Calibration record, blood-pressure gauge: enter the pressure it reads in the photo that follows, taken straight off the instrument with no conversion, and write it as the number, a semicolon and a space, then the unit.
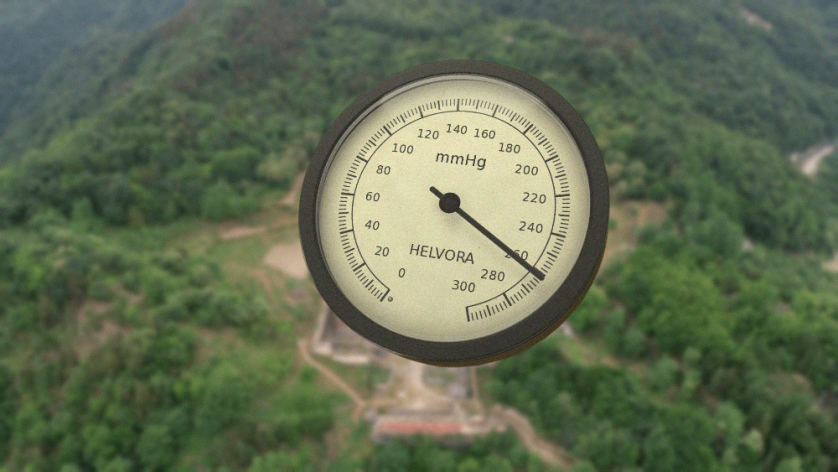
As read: 262; mmHg
